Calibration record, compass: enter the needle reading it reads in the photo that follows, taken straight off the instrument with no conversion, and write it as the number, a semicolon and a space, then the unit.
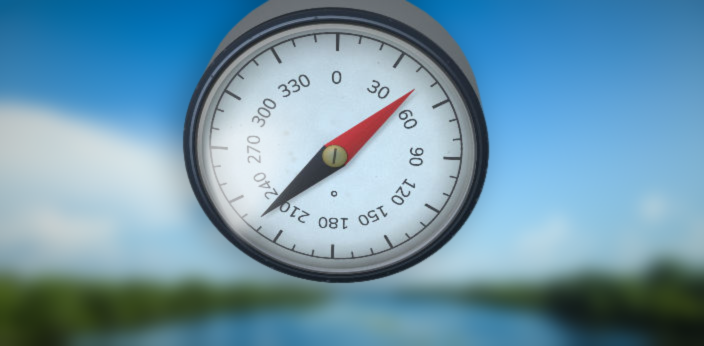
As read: 45; °
